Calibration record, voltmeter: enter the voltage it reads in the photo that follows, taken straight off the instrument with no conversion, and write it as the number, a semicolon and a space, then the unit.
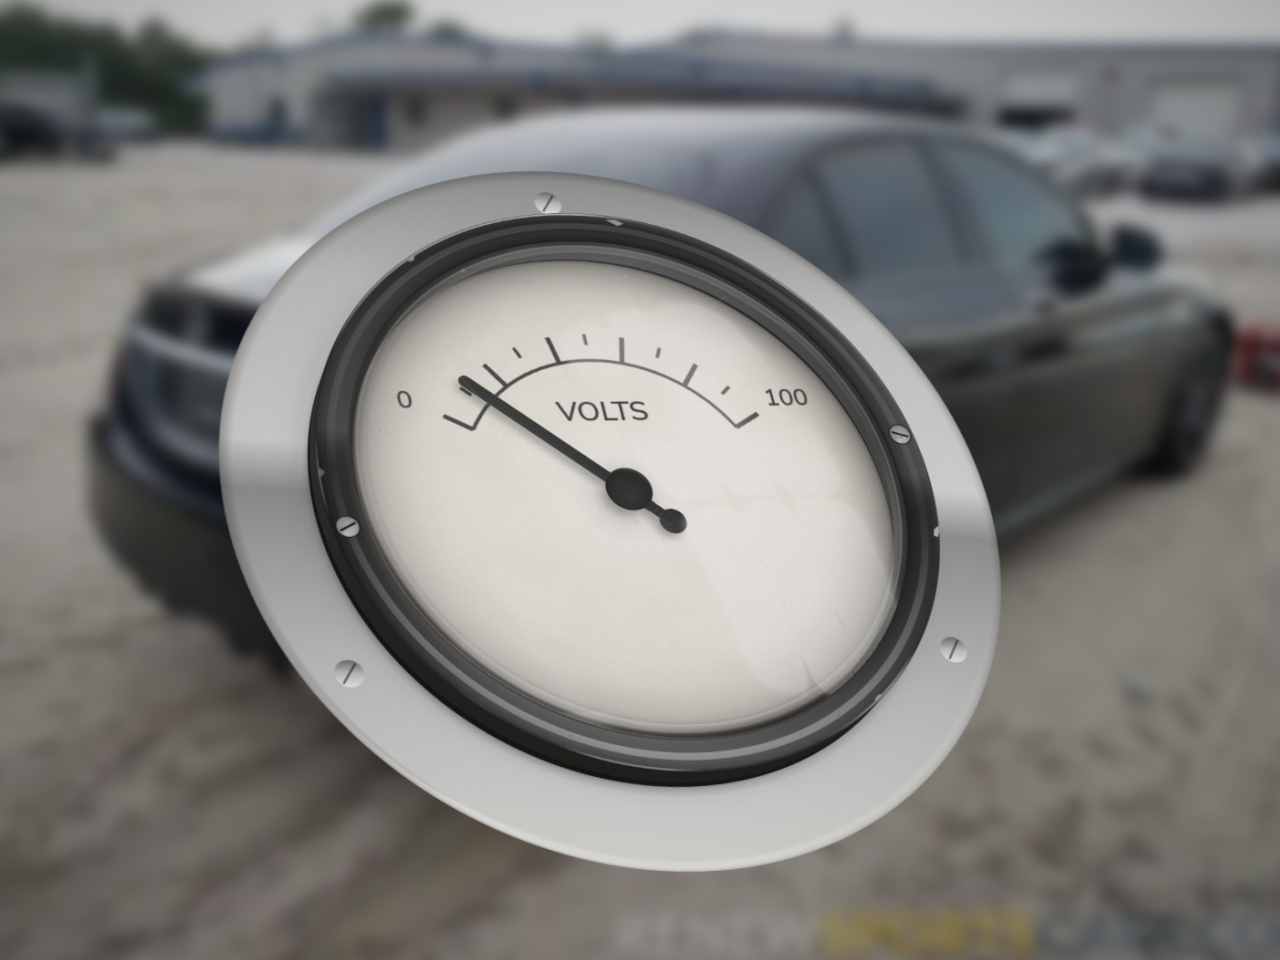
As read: 10; V
